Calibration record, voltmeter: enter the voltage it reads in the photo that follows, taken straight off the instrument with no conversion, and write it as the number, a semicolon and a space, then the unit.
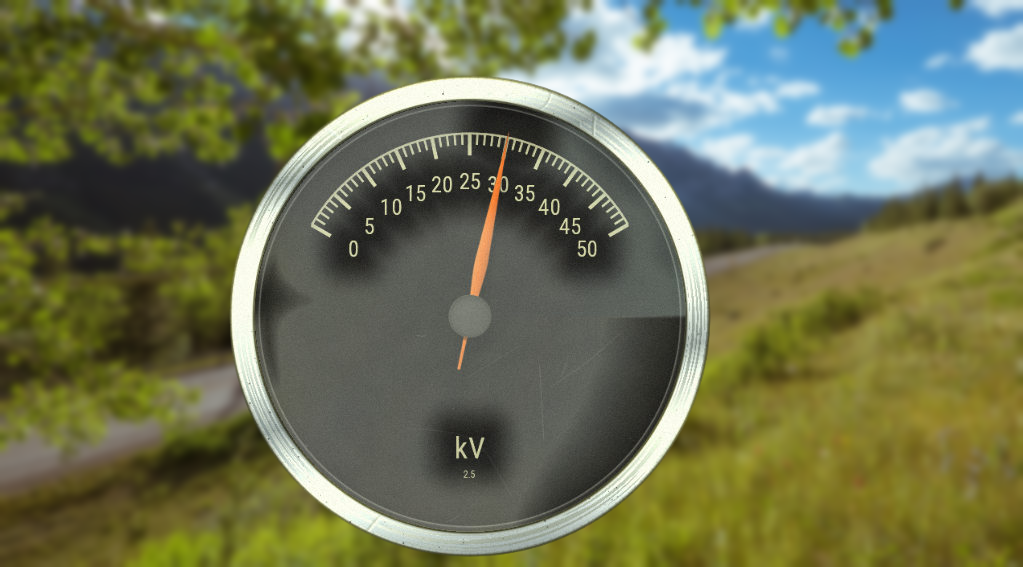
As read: 30; kV
